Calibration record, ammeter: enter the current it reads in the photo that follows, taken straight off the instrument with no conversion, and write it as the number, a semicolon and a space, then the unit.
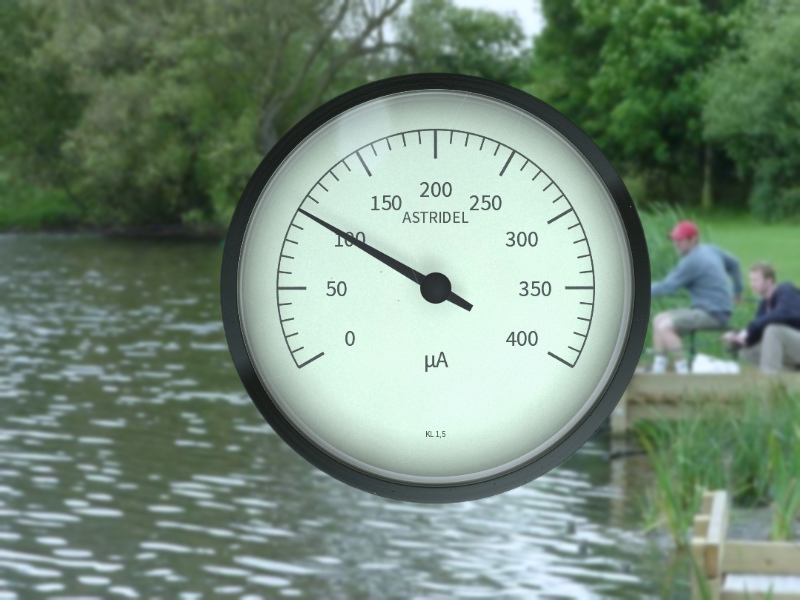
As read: 100; µA
